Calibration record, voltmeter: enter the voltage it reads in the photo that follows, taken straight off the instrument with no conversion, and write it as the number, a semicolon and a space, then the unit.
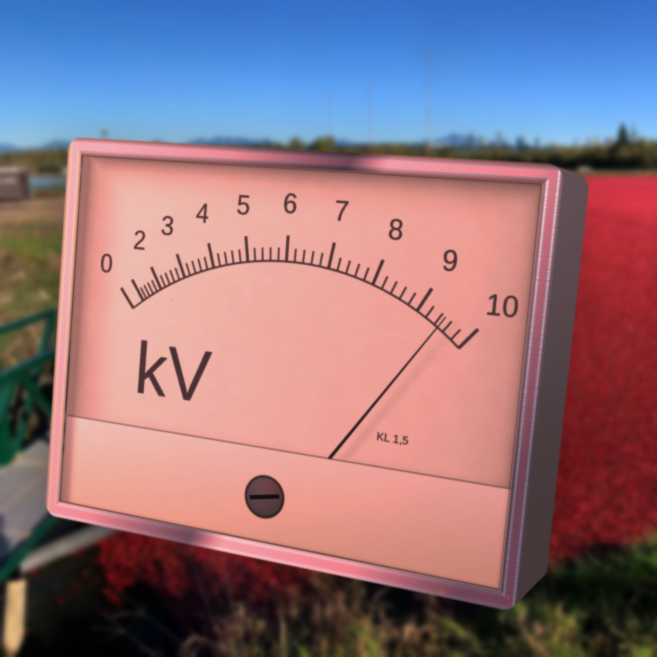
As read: 9.5; kV
